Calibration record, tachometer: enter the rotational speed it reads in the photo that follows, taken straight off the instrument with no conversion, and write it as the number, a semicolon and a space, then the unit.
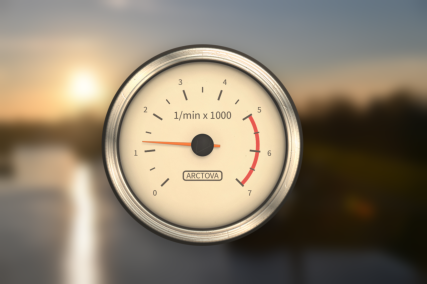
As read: 1250; rpm
